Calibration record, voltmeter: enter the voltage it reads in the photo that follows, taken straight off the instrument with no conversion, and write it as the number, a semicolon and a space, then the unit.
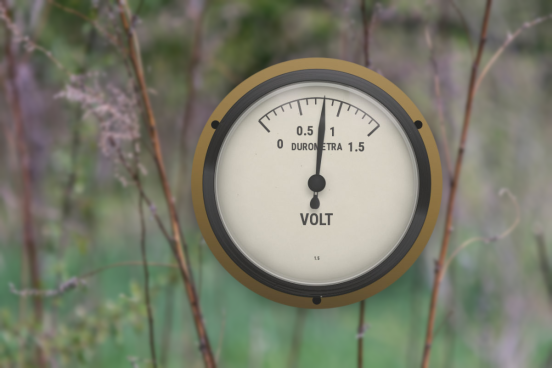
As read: 0.8; V
